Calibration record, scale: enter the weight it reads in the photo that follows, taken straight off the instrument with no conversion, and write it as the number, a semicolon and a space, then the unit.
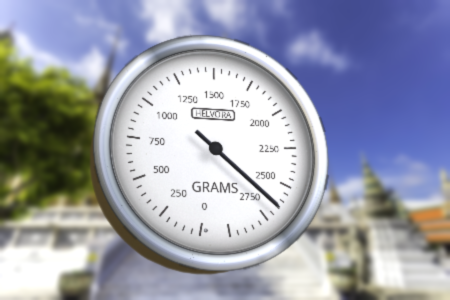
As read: 2650; g
